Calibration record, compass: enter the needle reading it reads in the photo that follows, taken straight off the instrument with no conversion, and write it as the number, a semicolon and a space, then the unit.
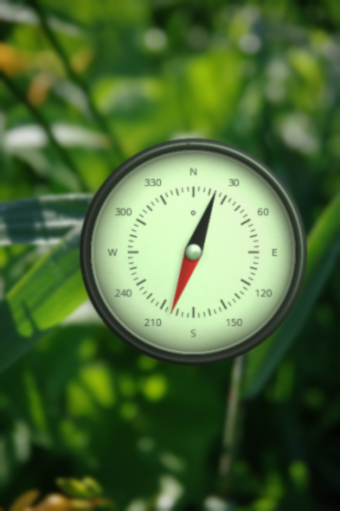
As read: 200; °
